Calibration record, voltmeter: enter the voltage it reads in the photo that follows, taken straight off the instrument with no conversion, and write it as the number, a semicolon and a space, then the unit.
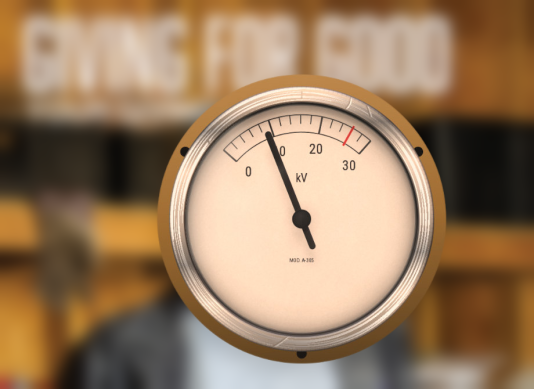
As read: 9; kV
